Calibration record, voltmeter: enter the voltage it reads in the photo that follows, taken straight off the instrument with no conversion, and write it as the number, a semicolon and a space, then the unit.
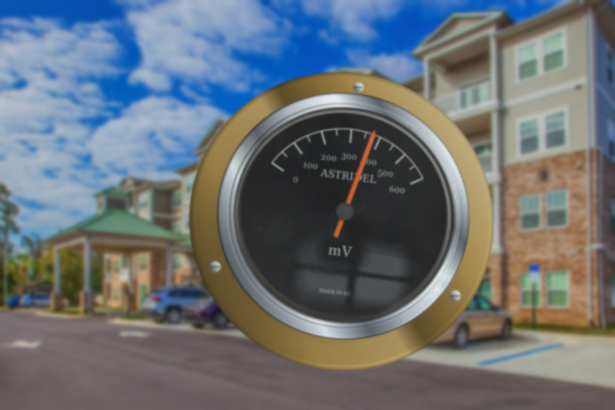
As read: 375; mV
